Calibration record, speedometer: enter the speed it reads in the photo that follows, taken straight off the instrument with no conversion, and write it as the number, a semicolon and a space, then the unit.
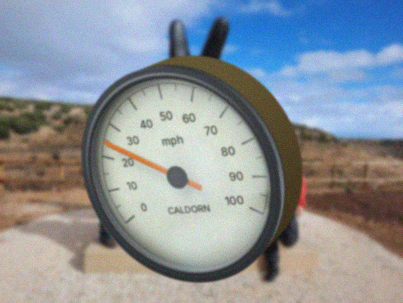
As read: 25; mph
